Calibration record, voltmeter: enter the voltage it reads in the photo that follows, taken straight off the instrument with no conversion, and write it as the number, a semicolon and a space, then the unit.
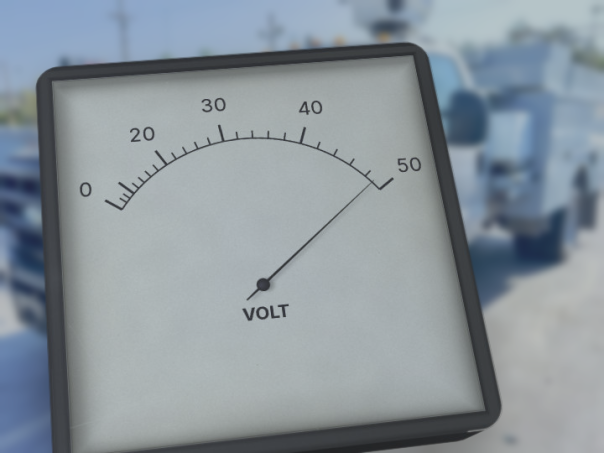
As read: 49; V
